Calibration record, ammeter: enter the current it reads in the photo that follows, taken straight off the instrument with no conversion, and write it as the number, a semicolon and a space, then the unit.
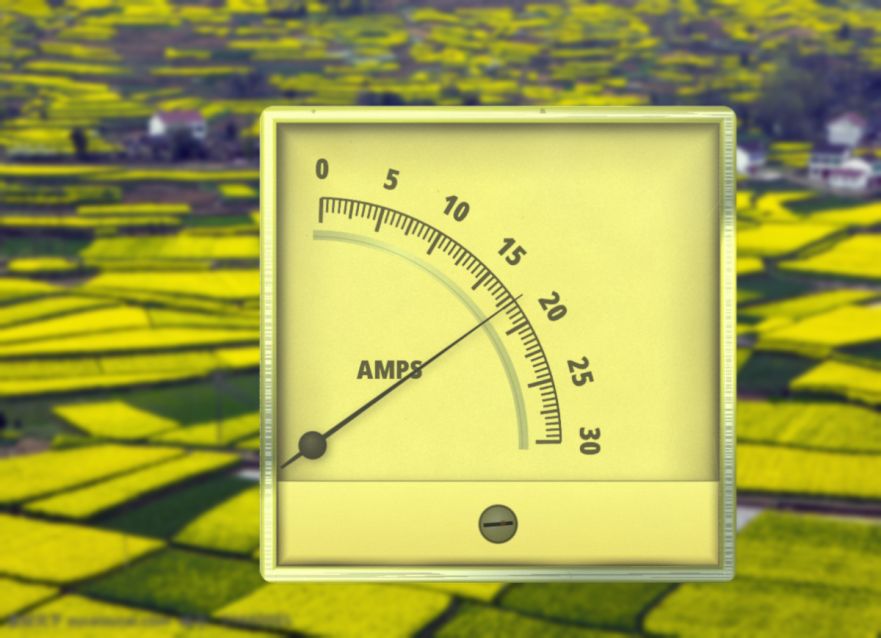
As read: 18; A
